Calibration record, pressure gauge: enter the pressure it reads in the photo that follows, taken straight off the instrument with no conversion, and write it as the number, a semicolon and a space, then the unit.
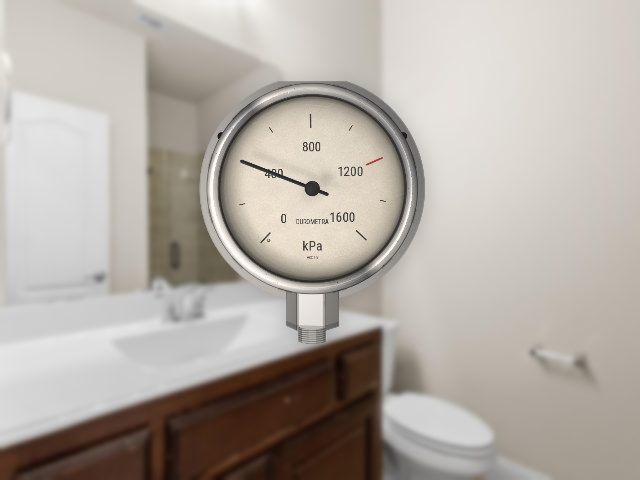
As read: 400; kPa
